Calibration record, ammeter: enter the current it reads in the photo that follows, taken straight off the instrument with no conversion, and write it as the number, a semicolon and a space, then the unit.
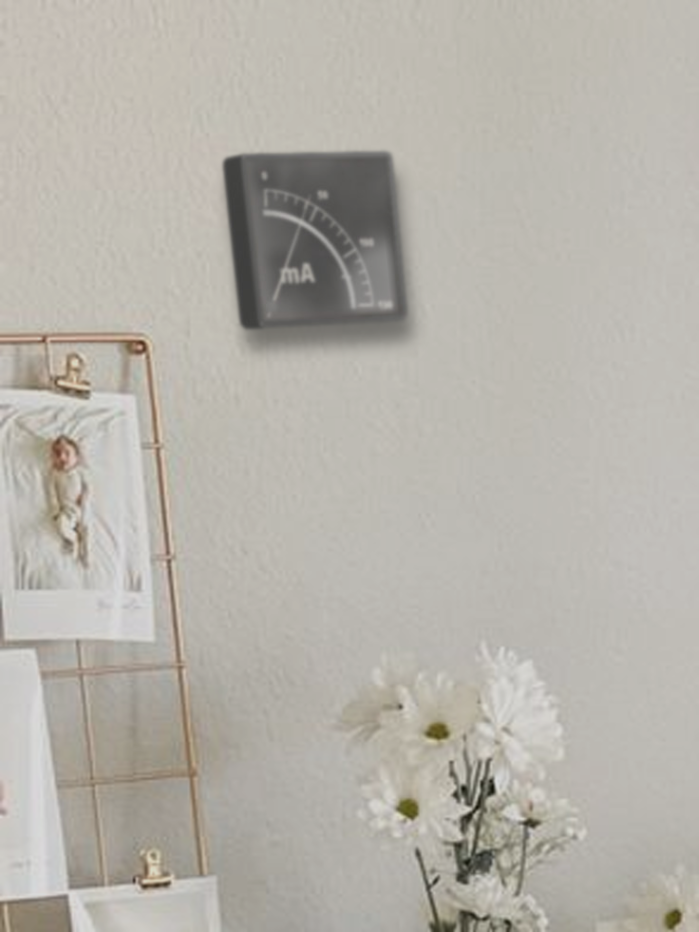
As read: 40; mA
